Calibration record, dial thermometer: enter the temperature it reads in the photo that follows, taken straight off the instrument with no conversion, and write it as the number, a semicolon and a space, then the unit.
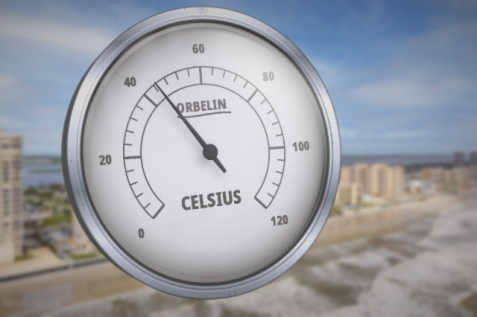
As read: 44; °C
